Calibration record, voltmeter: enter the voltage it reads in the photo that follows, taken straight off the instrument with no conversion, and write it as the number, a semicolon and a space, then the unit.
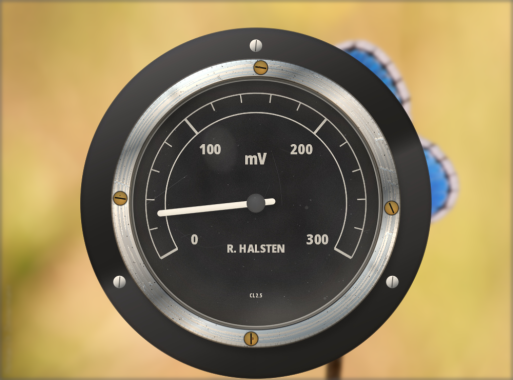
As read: 30; mV
